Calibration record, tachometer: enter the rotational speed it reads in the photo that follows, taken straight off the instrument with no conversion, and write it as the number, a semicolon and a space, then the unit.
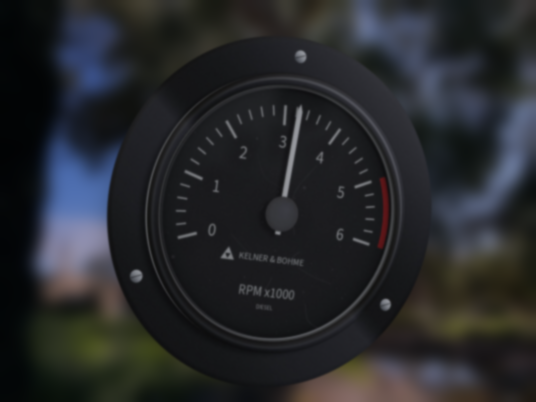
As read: 3200; rpm
